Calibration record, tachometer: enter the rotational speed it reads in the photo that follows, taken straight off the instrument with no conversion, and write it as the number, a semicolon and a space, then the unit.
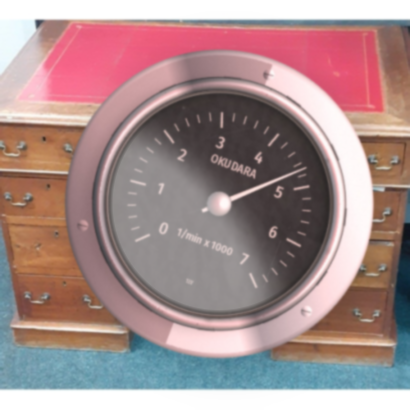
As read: 4700; rpm
